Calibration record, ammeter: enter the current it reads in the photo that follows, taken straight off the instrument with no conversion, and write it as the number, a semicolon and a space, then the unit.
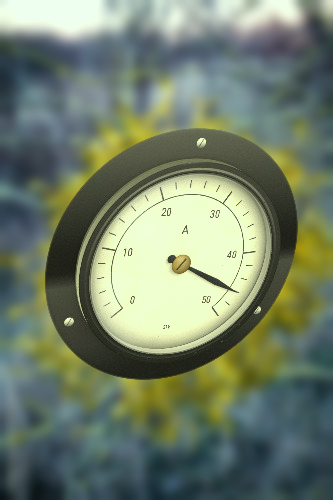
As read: 46; A
